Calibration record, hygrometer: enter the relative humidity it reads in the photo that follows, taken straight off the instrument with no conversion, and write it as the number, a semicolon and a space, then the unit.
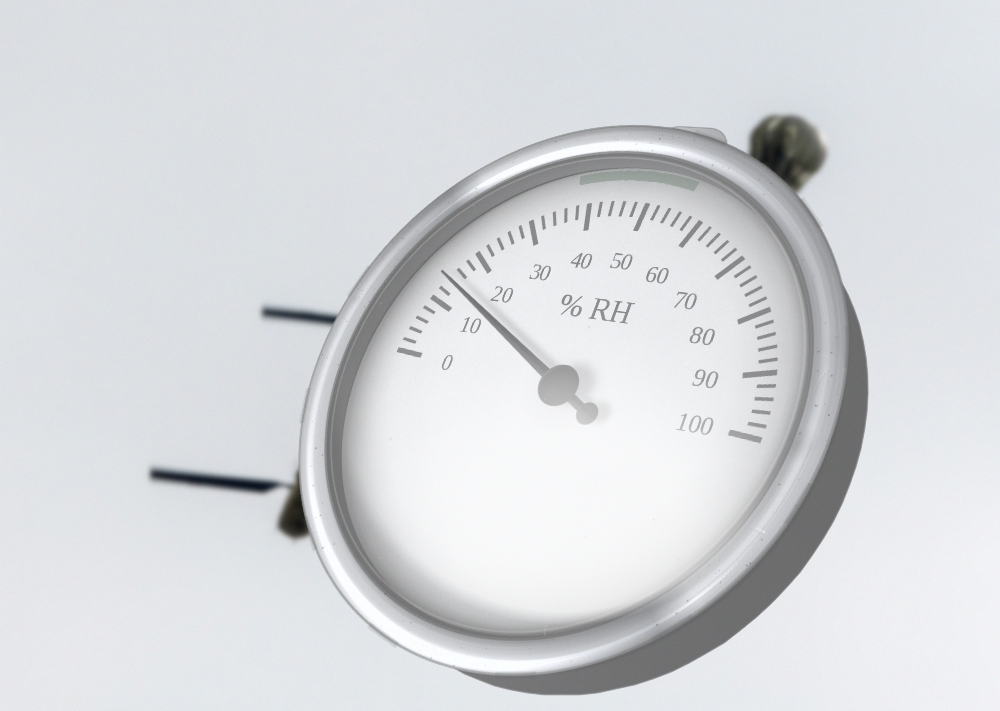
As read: 14; %
